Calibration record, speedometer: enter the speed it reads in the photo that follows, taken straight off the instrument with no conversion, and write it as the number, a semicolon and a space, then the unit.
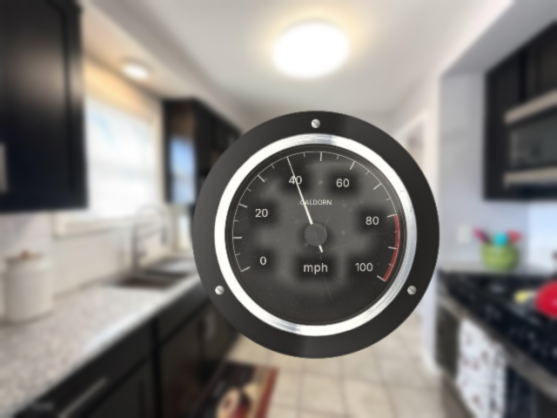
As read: 40; mph
